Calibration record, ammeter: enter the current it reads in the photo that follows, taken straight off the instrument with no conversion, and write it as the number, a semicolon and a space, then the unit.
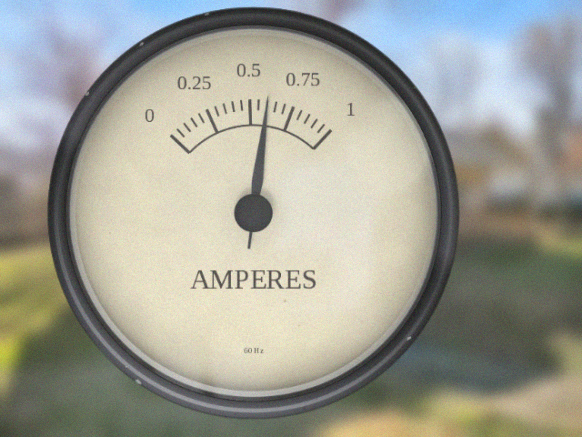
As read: 0.6; A
